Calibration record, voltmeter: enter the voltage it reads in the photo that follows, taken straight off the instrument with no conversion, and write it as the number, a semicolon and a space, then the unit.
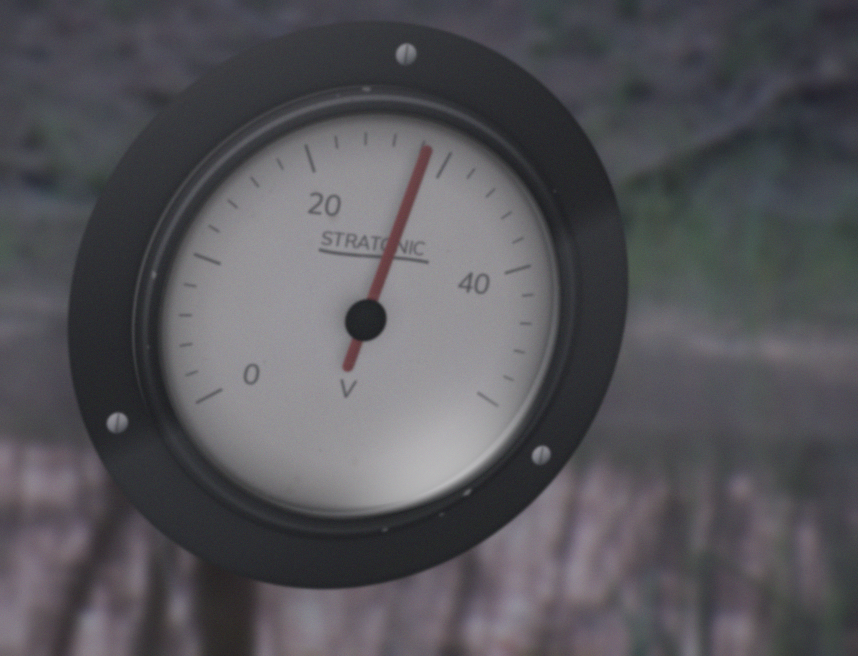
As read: 28; V
